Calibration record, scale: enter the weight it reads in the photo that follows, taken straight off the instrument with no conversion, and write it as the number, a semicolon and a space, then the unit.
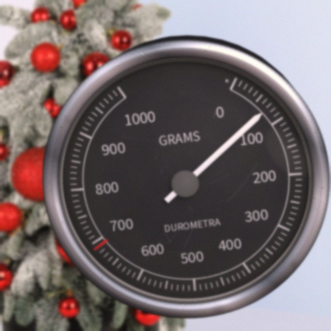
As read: 70; g
